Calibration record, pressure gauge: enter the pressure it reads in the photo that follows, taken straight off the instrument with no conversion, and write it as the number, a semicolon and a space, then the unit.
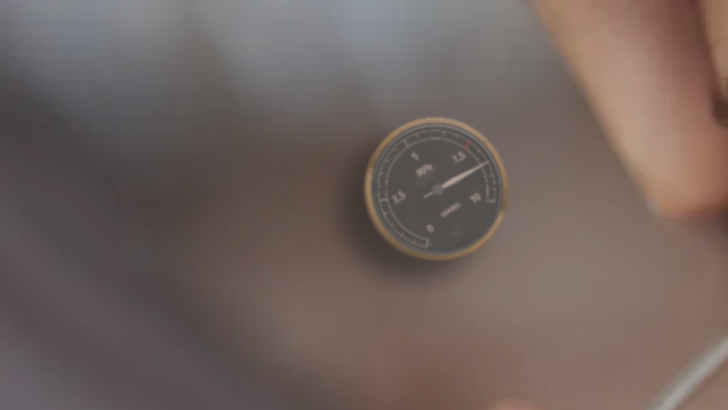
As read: 8.5; MPa
